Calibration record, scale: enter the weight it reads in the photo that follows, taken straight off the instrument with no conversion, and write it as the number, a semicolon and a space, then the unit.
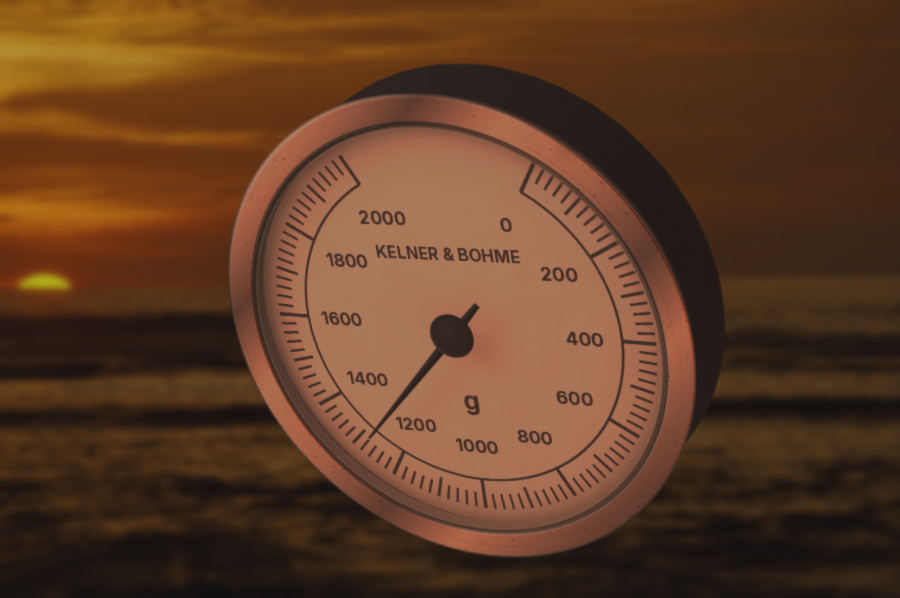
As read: 1280; g
